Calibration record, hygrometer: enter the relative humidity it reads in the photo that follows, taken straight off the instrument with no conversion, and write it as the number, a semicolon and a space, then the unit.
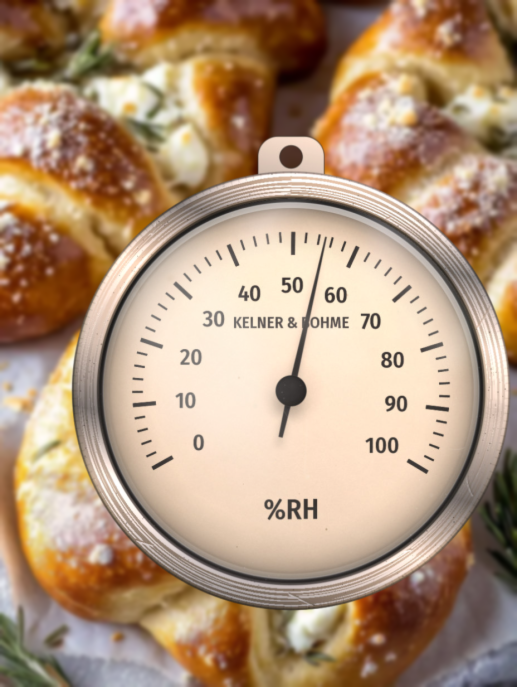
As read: 55; %
